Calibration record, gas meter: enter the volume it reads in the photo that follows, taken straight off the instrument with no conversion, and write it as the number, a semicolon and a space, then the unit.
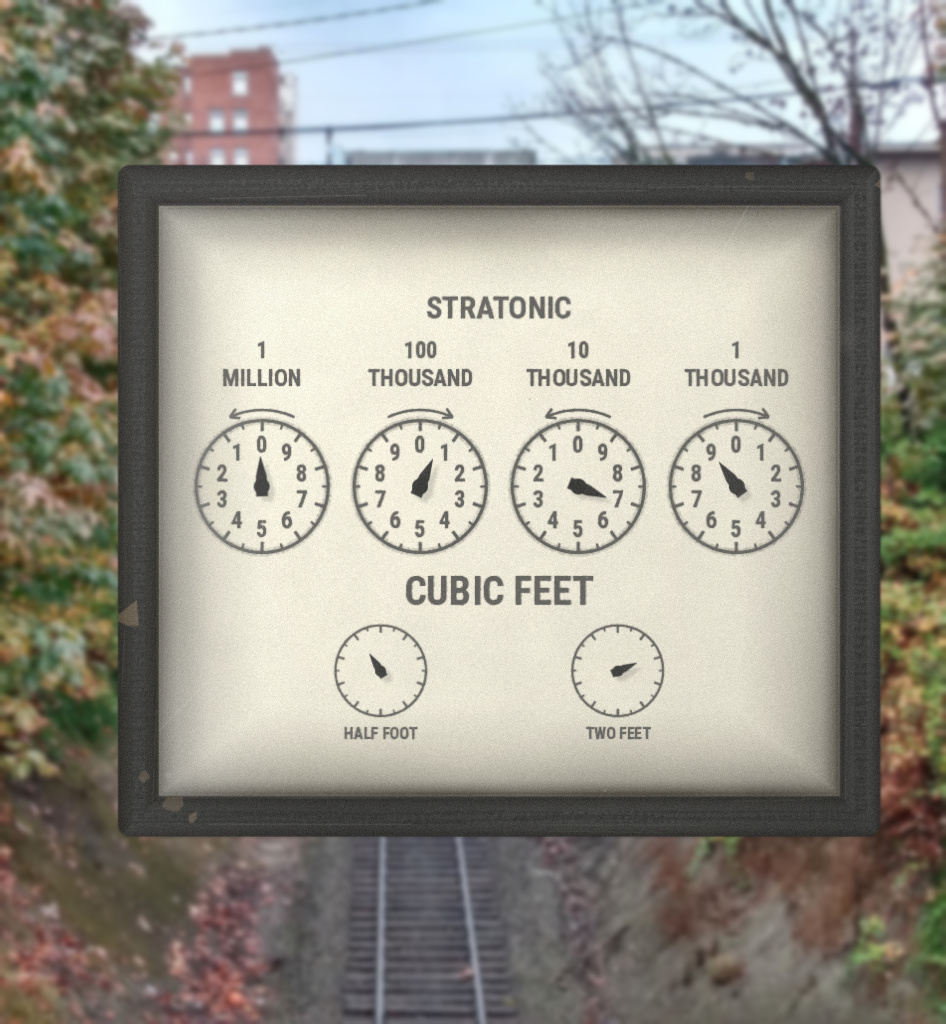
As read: 6900; ft³
